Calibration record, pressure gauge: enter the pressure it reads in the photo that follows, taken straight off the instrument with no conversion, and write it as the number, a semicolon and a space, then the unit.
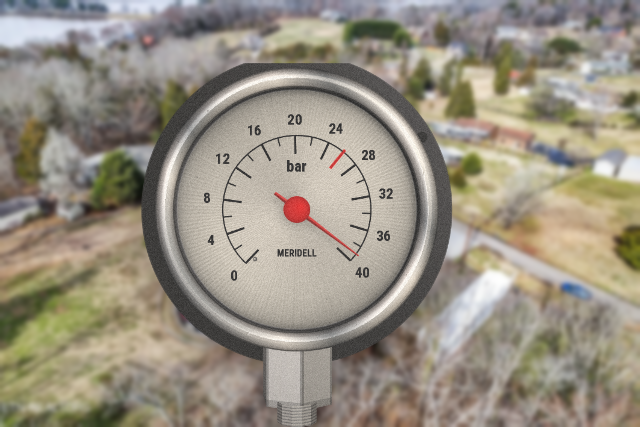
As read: 39; bar
